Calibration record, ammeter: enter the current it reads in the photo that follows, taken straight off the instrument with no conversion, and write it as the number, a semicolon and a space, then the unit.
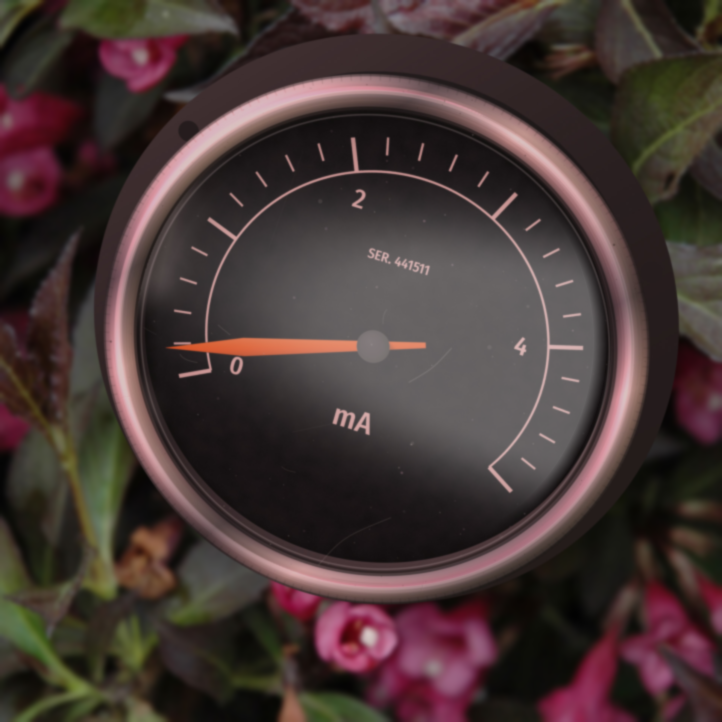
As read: 0.2; mA
